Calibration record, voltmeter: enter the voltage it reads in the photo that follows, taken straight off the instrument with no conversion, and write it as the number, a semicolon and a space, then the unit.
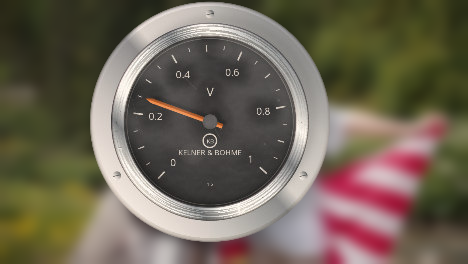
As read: 0.25; V
